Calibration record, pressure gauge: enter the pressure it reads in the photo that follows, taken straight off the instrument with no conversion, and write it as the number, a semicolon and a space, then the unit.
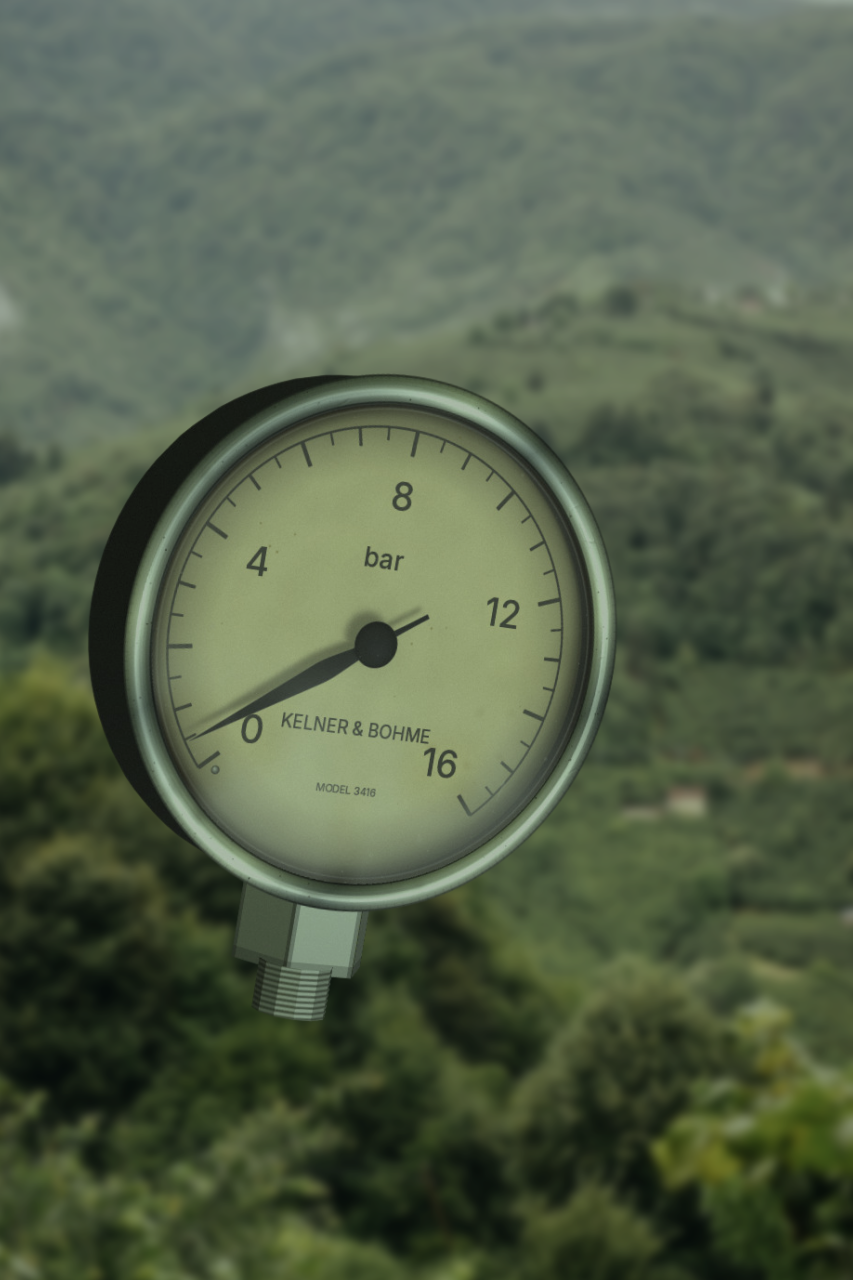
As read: 0.5; bar
